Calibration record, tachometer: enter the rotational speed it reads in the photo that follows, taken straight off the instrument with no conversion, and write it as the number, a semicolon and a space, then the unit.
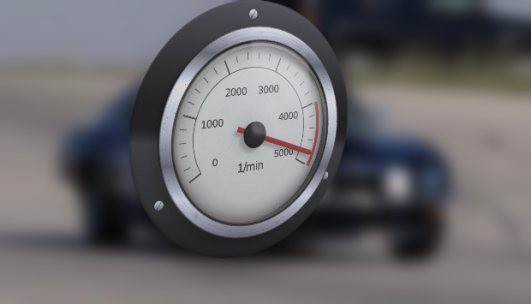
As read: 4800; rpm
